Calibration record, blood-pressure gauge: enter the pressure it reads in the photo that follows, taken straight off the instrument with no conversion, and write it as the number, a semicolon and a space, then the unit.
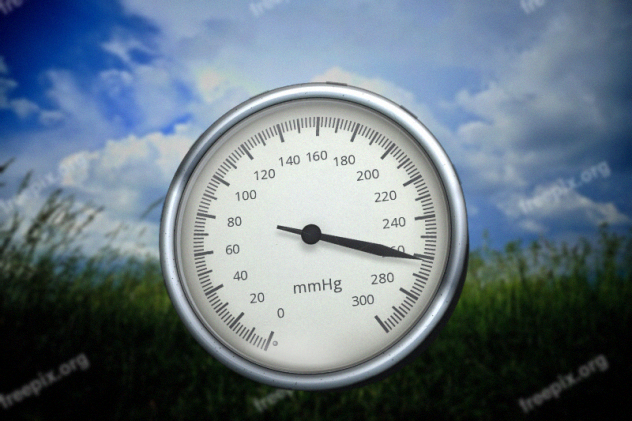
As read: 262; mmHg
